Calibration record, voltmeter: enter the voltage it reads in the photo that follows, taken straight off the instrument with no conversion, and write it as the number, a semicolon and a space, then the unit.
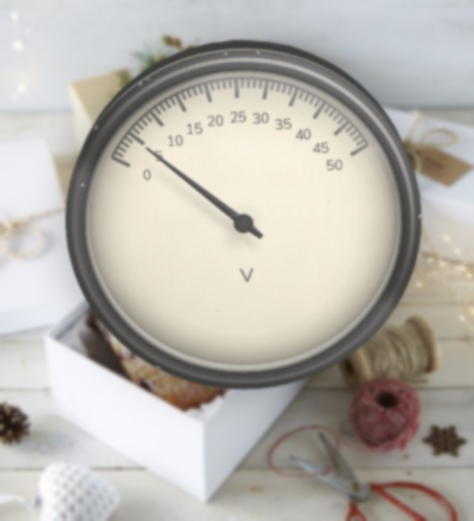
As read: 5; V
